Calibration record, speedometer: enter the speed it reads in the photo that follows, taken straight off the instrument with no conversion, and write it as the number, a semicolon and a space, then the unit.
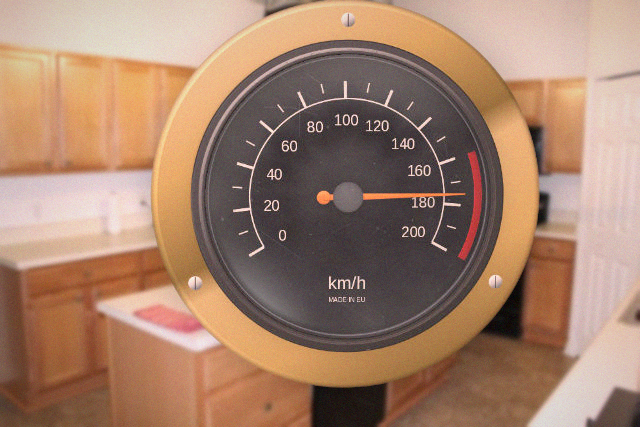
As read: 175; km/h
